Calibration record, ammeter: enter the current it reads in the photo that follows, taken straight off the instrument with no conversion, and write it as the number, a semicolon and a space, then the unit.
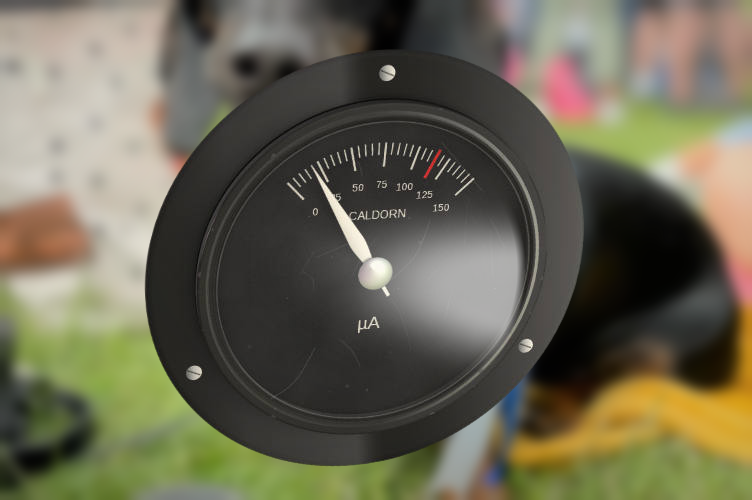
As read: 20; µA
